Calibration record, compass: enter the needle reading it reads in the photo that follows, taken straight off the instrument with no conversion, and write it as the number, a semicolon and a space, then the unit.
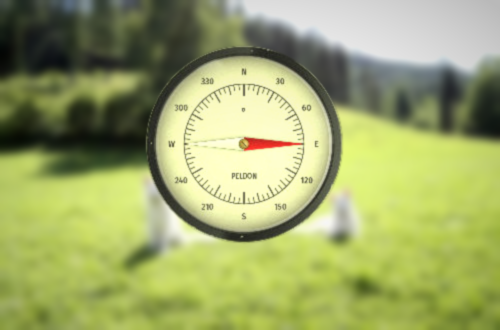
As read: 90; °
